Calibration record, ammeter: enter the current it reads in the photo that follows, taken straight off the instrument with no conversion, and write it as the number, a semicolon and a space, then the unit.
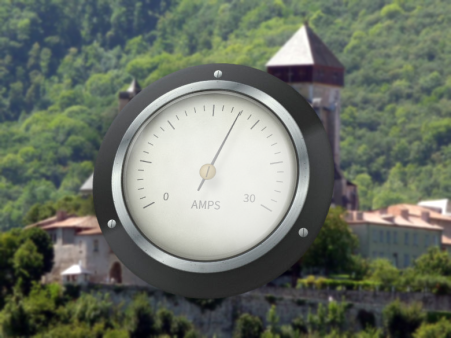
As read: 18; A
